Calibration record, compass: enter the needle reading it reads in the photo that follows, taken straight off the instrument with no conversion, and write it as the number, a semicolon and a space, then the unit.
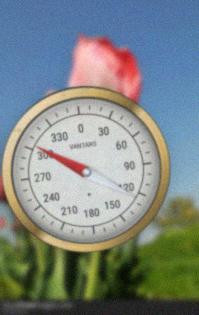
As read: 305; °
